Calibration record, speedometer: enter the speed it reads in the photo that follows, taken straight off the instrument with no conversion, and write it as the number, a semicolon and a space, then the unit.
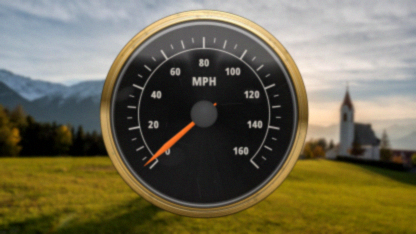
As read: 2.5; mph
